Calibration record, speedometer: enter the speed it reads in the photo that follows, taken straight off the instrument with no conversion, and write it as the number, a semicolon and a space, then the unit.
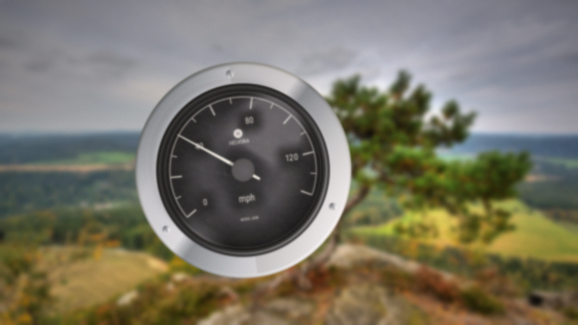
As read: 40; mph
